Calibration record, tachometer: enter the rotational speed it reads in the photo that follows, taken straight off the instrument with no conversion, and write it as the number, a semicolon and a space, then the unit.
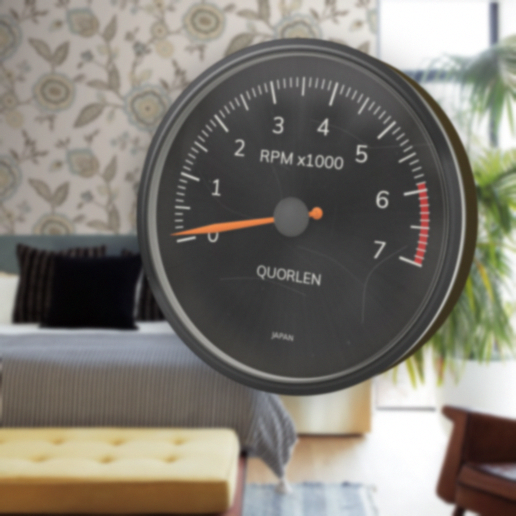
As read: 100; rpm
